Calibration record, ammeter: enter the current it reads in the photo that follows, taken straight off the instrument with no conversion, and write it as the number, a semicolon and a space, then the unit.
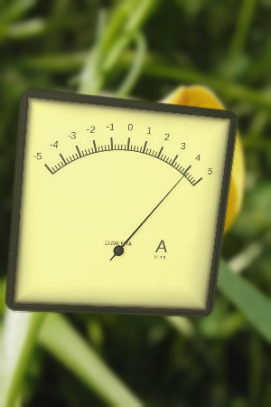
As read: 4; A
